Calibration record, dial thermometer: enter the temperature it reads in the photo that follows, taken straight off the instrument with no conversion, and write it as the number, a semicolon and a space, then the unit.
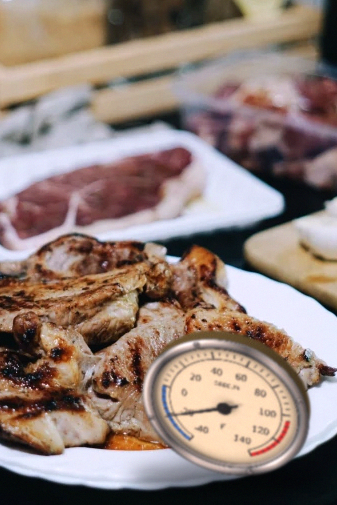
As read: -20; °F
